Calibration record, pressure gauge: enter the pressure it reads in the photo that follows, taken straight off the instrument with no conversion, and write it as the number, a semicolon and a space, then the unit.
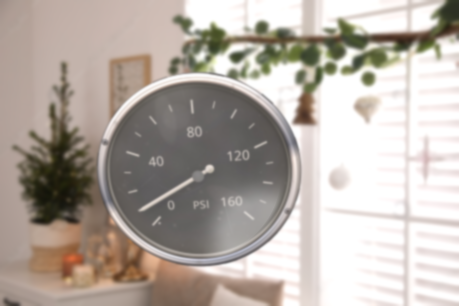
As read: 10; psi
